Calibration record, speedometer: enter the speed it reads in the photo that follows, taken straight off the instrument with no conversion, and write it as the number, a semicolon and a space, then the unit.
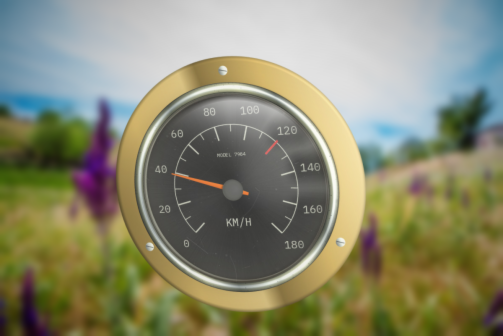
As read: 40; km/h
